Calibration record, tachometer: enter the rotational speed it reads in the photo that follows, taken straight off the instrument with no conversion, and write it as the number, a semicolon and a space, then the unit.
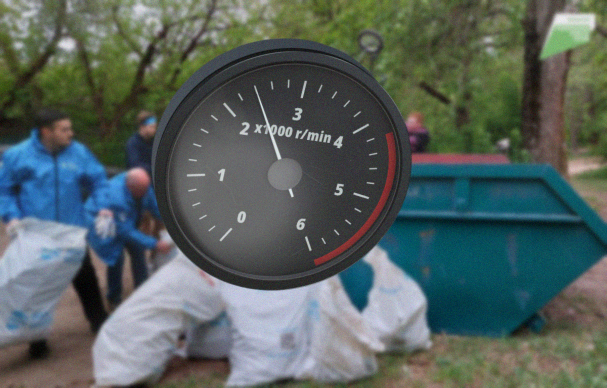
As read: 2400; rpm
